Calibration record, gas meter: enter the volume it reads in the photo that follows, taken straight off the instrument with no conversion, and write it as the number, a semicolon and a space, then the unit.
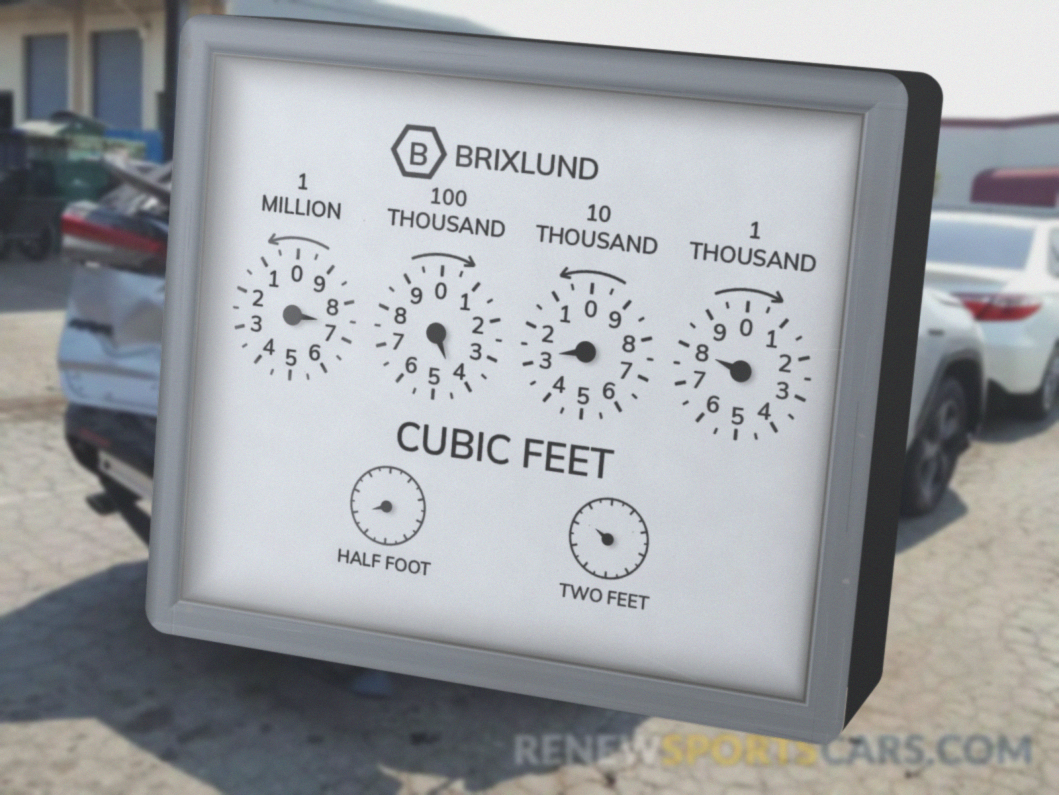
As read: 742800; ft³
